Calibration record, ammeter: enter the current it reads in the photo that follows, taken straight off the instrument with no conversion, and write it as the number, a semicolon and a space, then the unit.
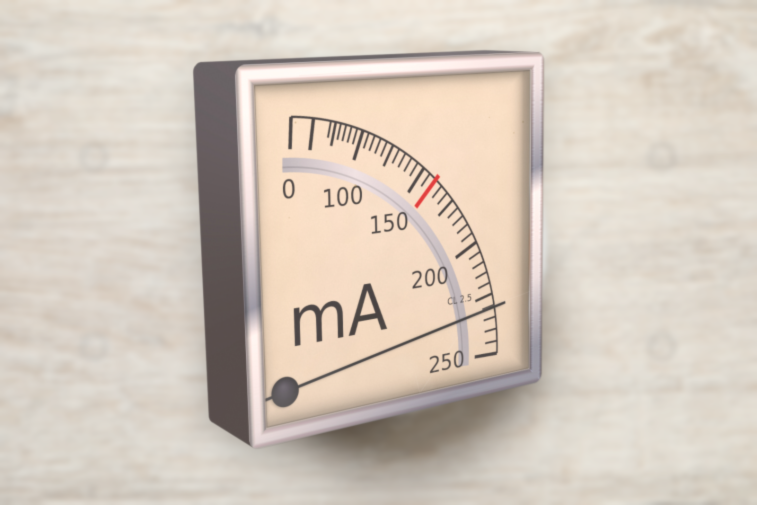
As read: 230; mA
